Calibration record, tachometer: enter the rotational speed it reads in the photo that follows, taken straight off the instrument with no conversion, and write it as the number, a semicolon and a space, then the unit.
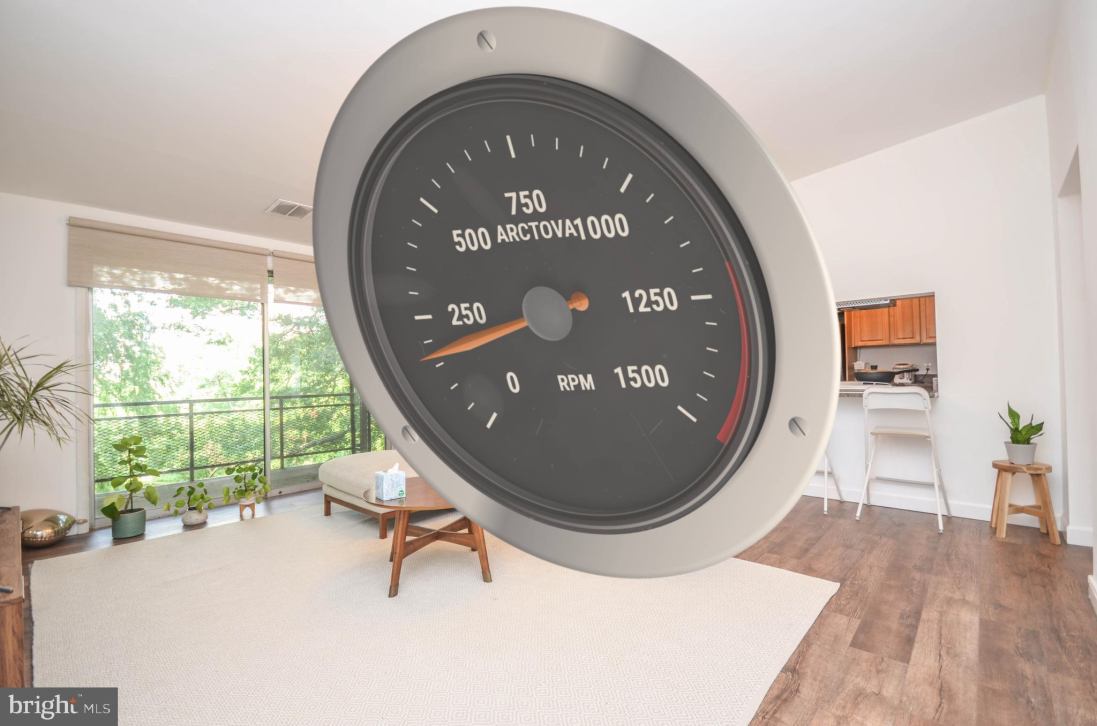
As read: 175; rpm
